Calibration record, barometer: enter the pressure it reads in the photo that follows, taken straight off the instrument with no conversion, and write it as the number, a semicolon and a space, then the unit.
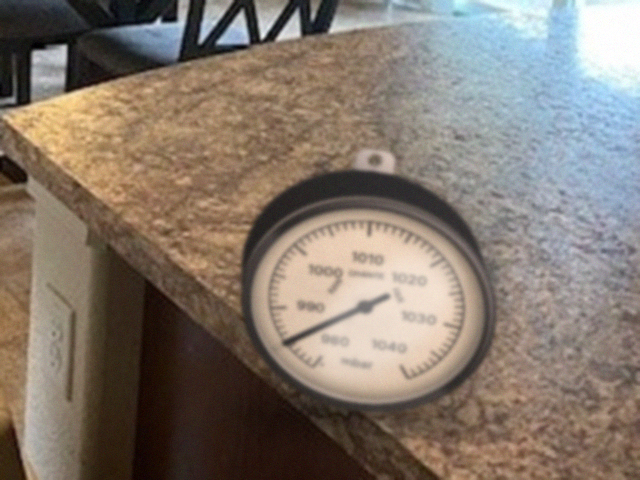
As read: 985; mbar
